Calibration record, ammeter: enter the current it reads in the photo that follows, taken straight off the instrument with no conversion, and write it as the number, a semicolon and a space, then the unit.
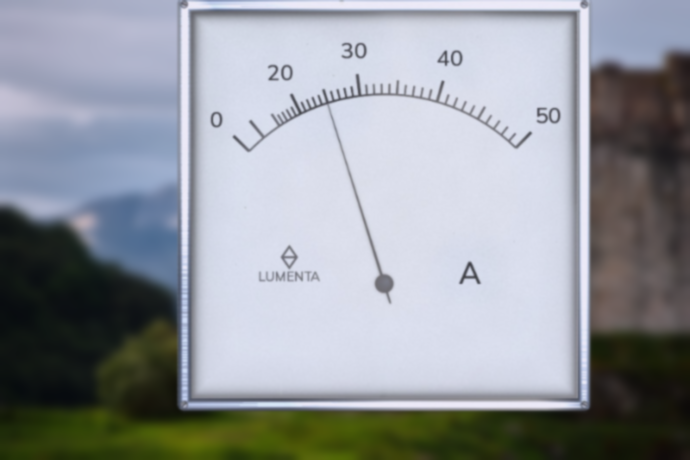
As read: 25; A
